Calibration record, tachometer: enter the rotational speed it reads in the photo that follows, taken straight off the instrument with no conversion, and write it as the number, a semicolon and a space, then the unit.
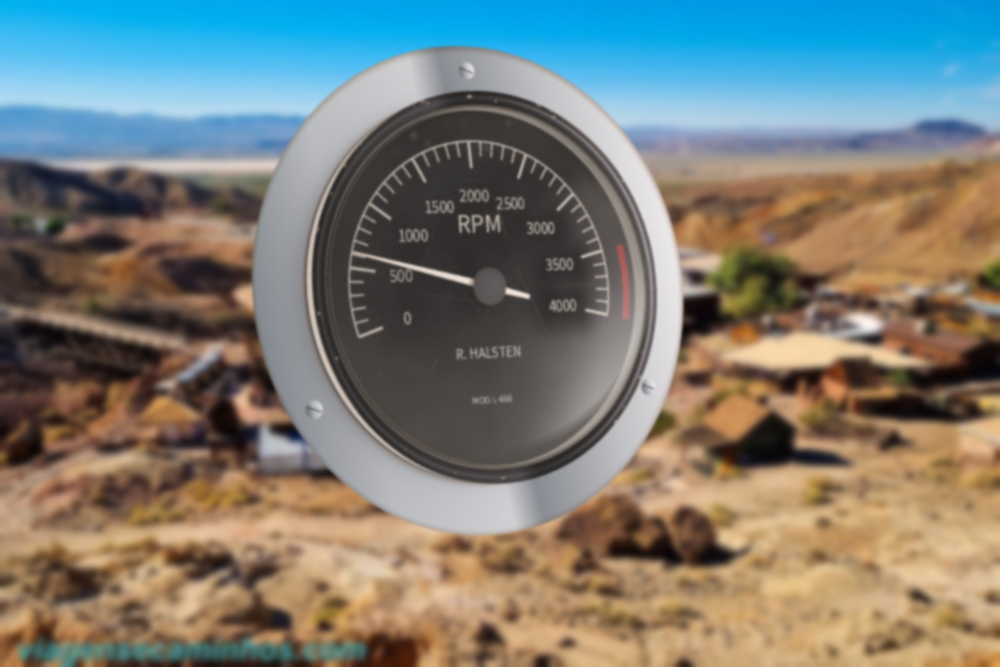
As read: 600; rpm
